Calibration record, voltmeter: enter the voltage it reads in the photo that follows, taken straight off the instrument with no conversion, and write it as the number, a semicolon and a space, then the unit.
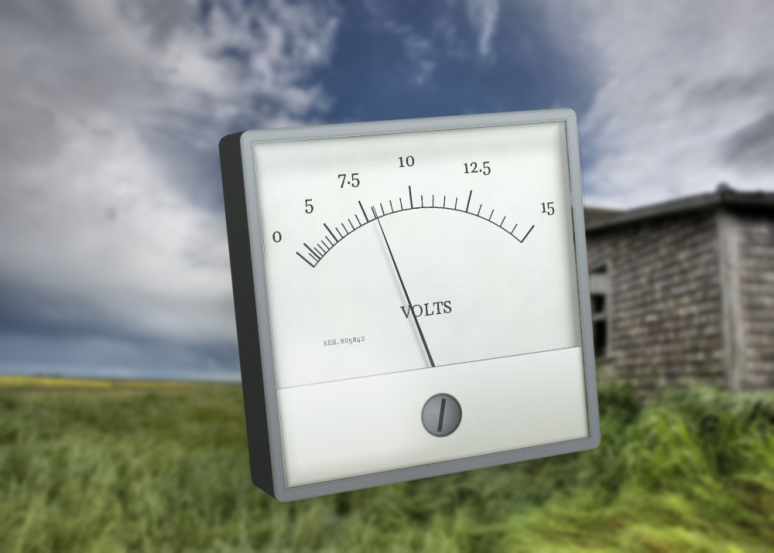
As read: 8; V
